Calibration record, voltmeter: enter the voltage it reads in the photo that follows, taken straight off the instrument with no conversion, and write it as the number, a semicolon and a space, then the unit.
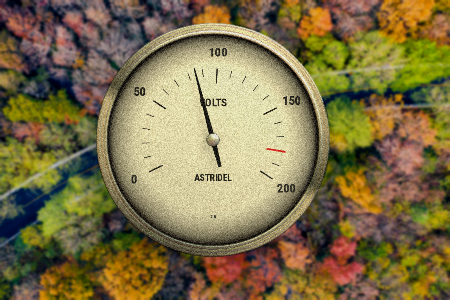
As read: 85; V
